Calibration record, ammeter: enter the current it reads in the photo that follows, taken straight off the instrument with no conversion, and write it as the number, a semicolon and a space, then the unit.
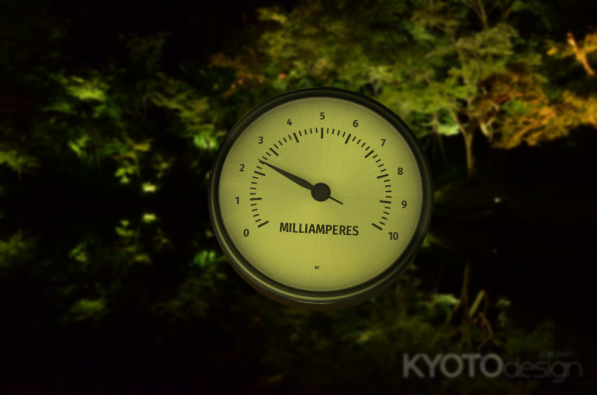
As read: 2.4; mA
